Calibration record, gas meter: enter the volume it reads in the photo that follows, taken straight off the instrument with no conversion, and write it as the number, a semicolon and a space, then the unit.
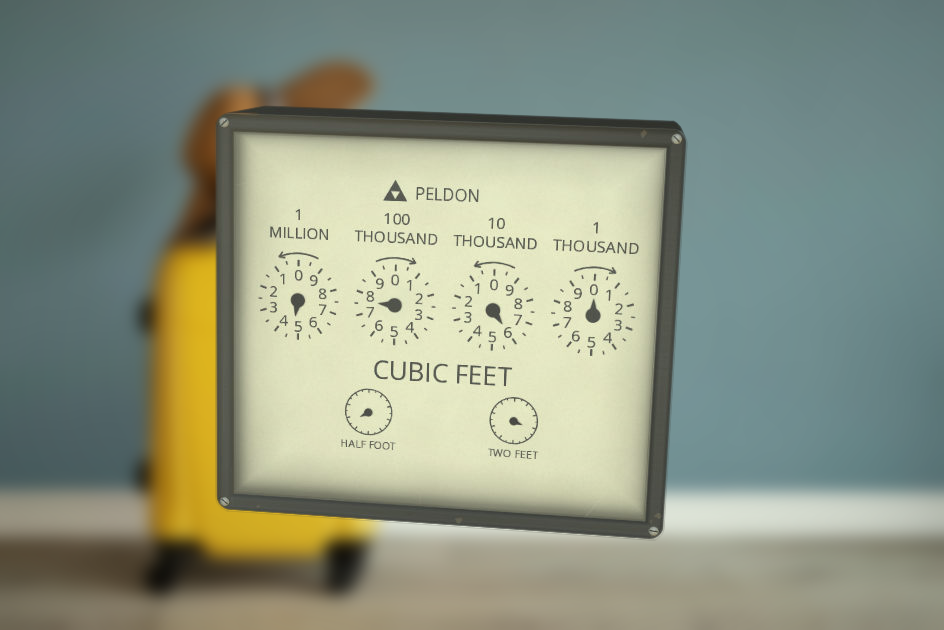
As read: 476000; ft³
